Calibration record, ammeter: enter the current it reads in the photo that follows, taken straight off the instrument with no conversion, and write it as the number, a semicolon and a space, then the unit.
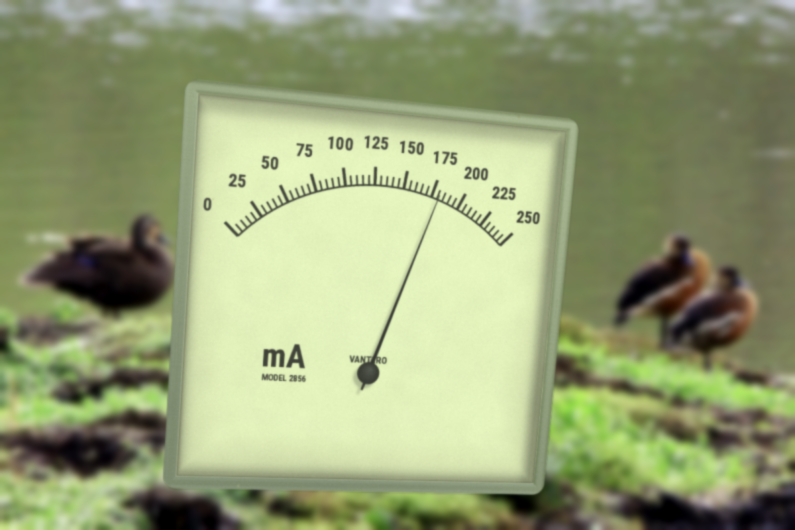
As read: 180; mA
